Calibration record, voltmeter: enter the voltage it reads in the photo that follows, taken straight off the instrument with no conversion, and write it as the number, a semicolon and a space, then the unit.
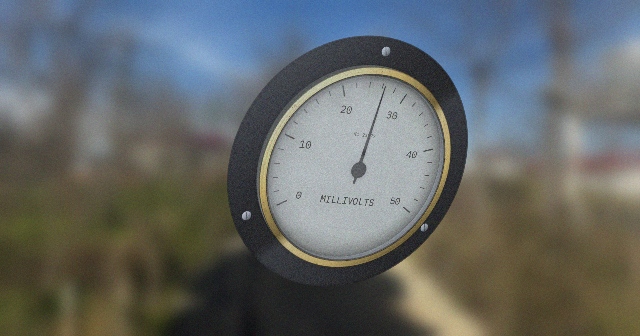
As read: 26; mV
